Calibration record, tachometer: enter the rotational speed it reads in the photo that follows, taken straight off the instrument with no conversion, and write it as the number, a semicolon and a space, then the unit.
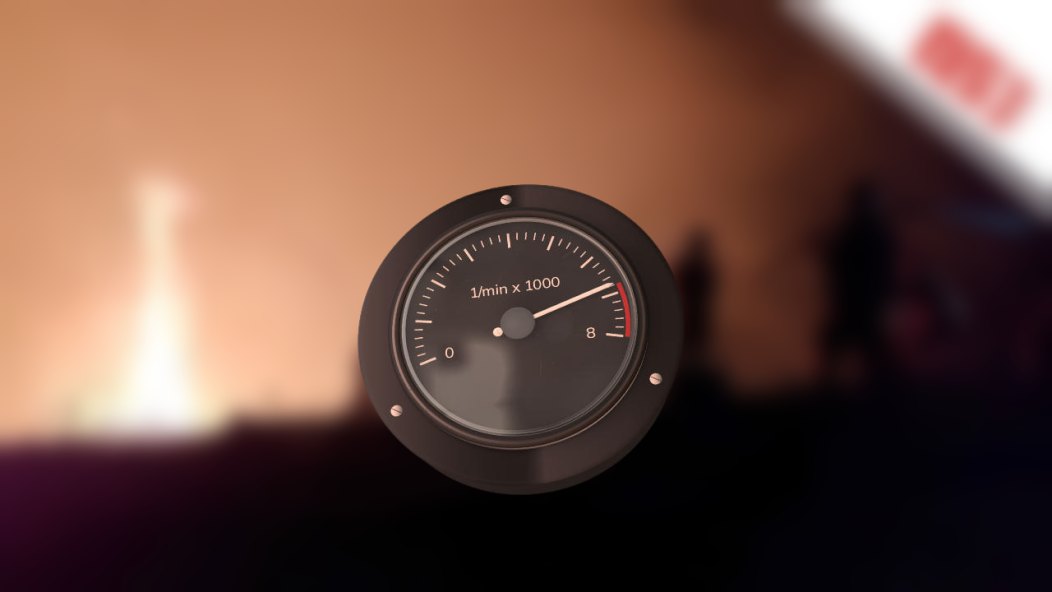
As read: 6800; rpm
